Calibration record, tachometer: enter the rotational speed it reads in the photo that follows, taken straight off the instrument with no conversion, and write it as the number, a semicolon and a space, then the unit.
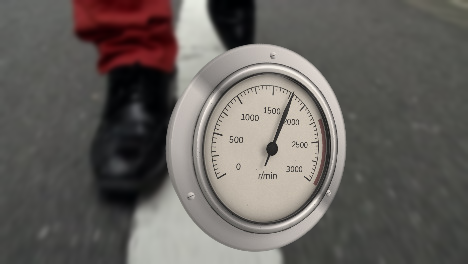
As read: 1750; rpm
